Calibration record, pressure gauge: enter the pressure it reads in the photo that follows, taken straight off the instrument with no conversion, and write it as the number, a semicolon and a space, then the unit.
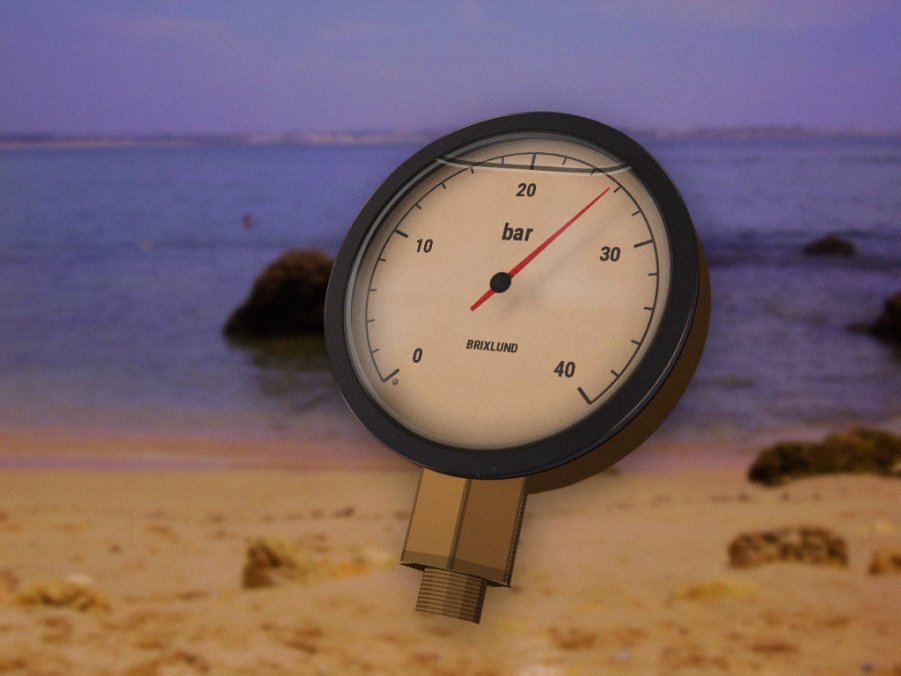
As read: 26; bar
